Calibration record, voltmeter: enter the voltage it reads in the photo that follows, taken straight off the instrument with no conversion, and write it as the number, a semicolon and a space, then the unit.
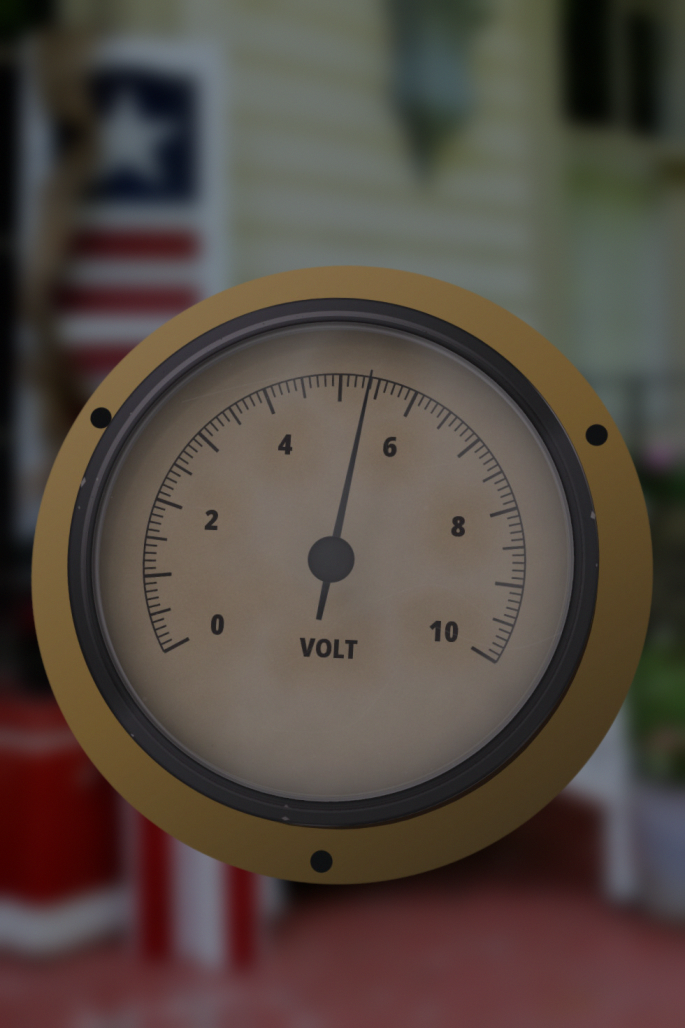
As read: 5.4; V
